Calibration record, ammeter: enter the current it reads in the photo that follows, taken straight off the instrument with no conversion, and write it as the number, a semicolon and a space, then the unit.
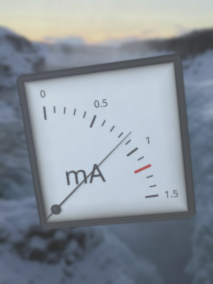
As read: 0.85; mA
